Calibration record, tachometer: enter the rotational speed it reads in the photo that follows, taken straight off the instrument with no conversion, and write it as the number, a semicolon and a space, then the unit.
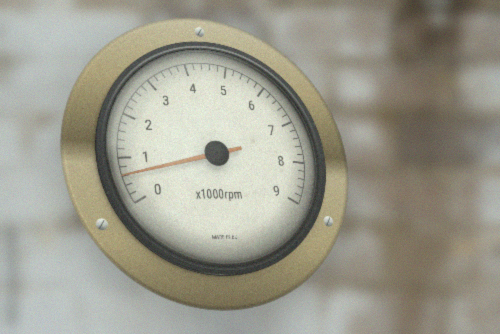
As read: 600; rpm
